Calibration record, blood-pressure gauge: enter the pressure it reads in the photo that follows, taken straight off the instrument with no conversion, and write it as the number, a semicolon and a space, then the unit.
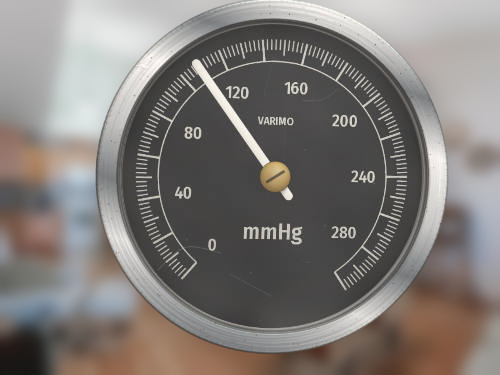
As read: 108; mmHg
